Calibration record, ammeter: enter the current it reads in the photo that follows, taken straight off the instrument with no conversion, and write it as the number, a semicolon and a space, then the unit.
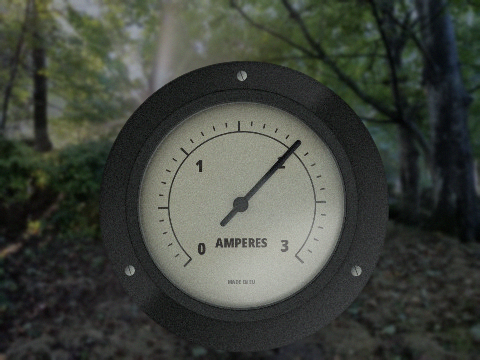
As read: 2; A
